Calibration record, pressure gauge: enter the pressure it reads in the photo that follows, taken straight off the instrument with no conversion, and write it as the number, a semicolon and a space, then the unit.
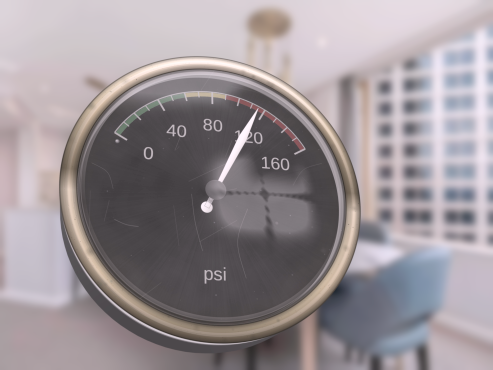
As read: 115; psi
